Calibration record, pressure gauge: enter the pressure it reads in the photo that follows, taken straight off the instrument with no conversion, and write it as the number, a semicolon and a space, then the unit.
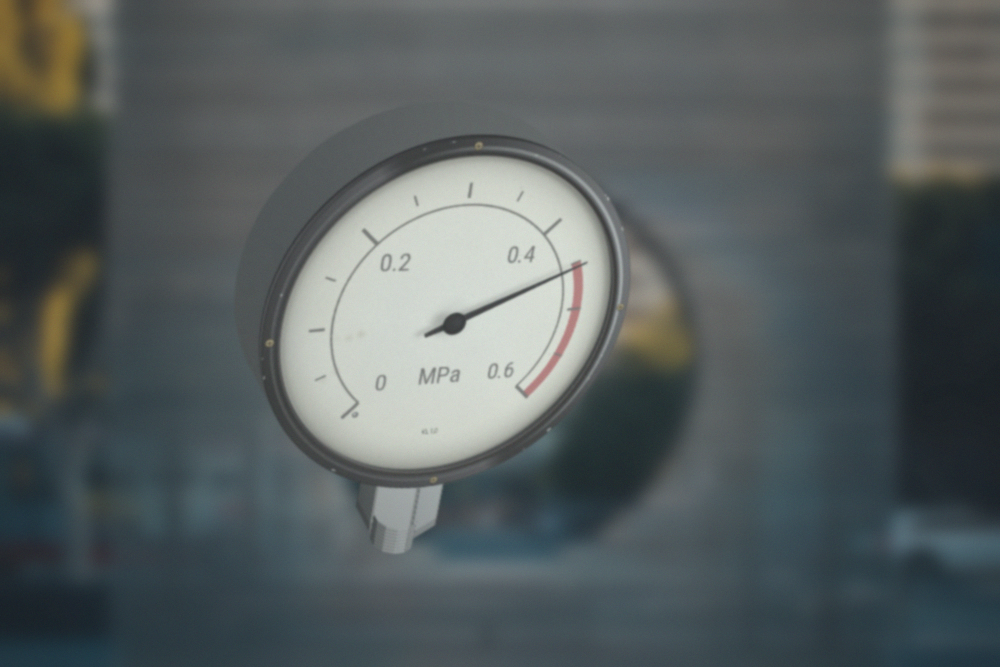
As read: 0.45; MPa
